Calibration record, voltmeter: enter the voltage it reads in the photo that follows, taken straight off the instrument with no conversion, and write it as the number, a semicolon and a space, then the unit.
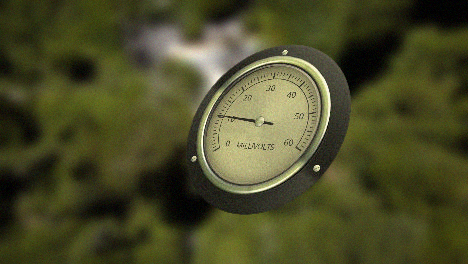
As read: 10; mV
